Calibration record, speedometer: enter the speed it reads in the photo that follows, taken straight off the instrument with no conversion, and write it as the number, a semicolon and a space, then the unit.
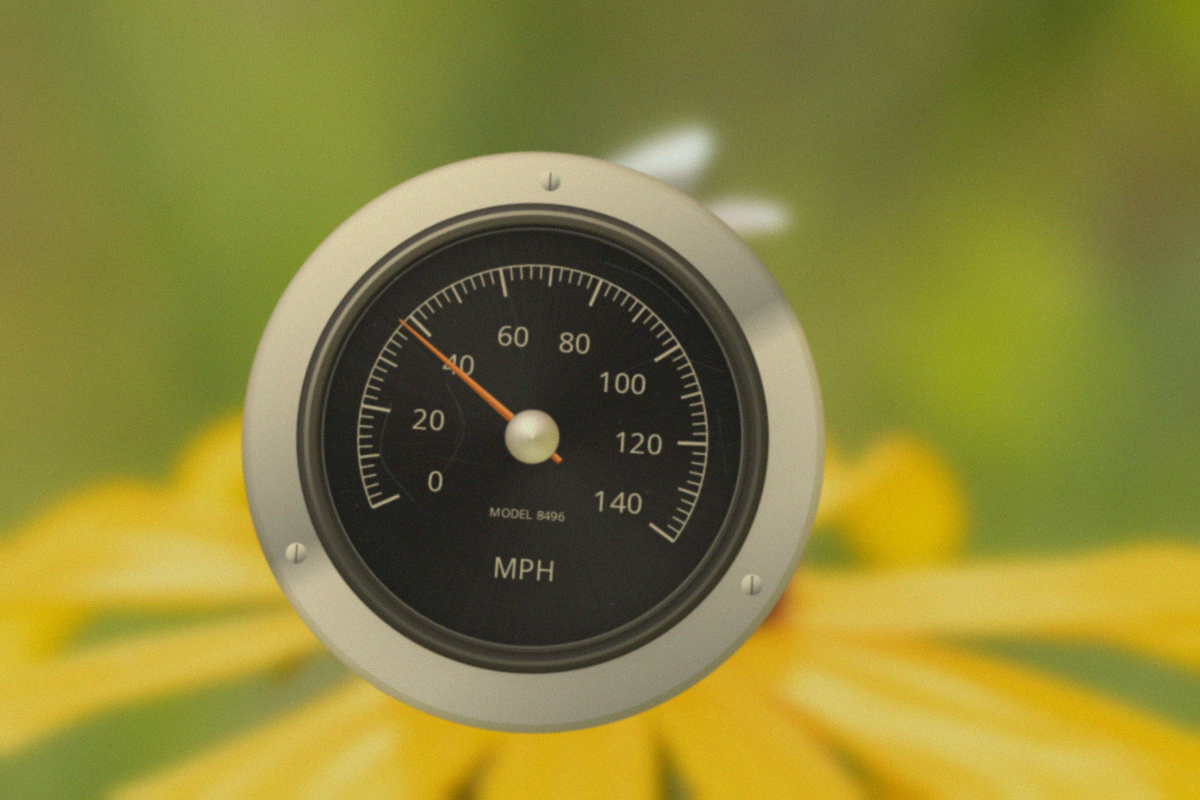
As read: 38; mph
